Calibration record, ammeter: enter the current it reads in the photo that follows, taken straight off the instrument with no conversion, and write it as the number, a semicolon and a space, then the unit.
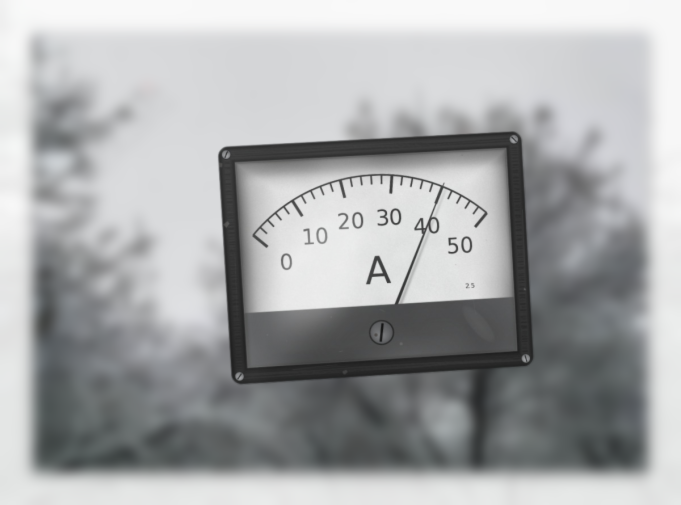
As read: 40; A
